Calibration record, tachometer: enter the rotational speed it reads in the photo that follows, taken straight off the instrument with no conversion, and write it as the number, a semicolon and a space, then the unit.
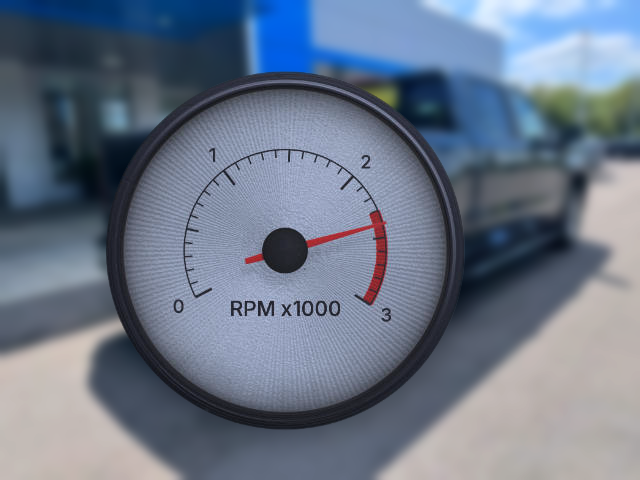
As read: 2400; rpm
